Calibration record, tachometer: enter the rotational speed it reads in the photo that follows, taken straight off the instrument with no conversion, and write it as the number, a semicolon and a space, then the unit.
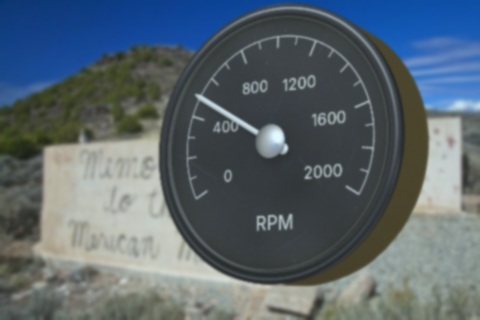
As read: 500; rpm
